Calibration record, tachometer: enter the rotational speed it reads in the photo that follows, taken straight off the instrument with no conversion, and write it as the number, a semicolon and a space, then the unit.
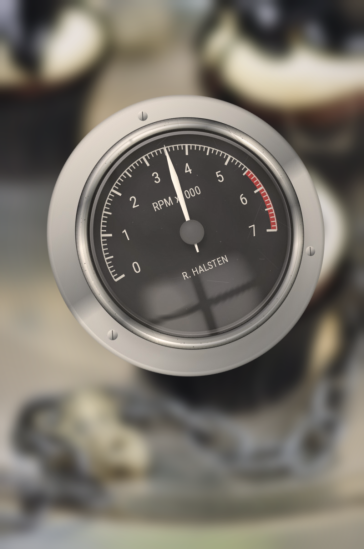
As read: 3500; rpm
